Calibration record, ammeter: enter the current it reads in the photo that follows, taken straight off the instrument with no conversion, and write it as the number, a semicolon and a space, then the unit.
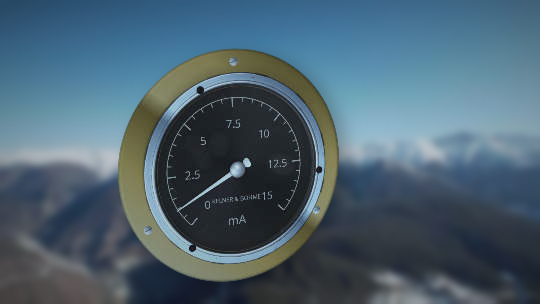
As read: 1; mA
